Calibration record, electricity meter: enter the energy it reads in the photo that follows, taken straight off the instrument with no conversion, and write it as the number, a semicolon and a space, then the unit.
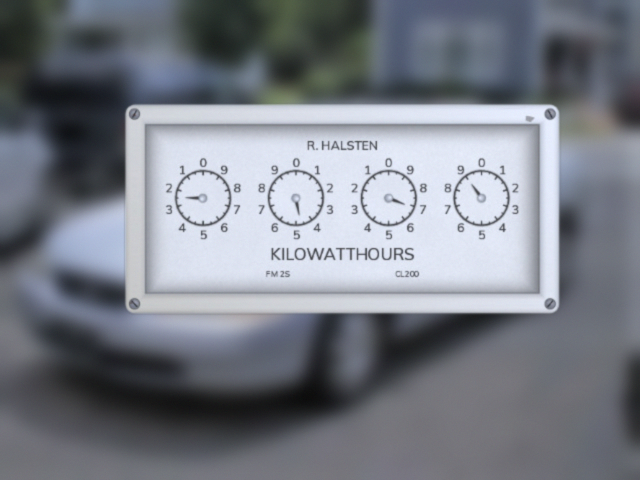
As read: 2469; kWh
